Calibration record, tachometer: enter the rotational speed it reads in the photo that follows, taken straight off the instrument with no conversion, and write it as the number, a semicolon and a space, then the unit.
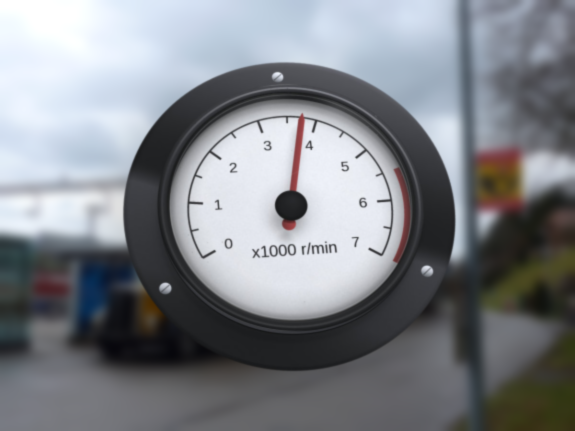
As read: 3750; rpm
